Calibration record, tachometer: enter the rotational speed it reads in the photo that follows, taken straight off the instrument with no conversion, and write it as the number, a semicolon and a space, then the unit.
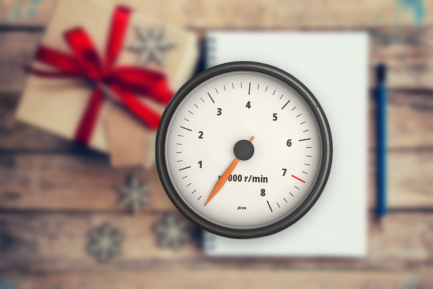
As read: 0; rpm
